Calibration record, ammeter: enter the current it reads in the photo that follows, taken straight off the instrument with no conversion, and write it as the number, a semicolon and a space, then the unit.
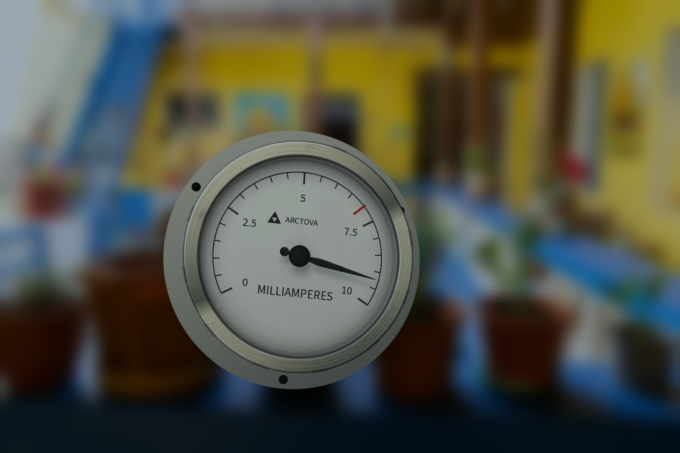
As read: 9.25; mA
